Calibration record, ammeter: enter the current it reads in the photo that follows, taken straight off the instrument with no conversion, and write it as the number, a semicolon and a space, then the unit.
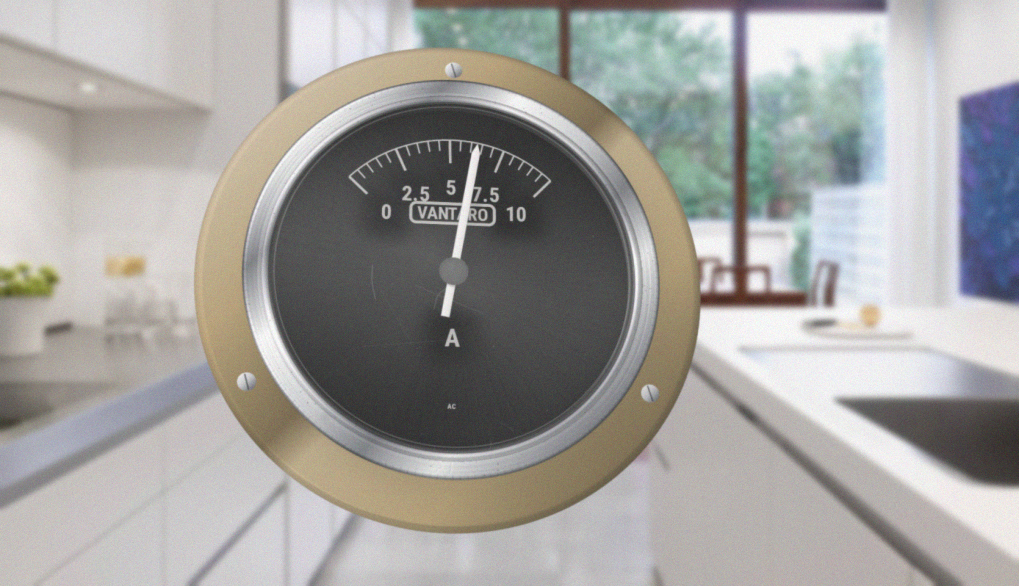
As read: 6.25; A
